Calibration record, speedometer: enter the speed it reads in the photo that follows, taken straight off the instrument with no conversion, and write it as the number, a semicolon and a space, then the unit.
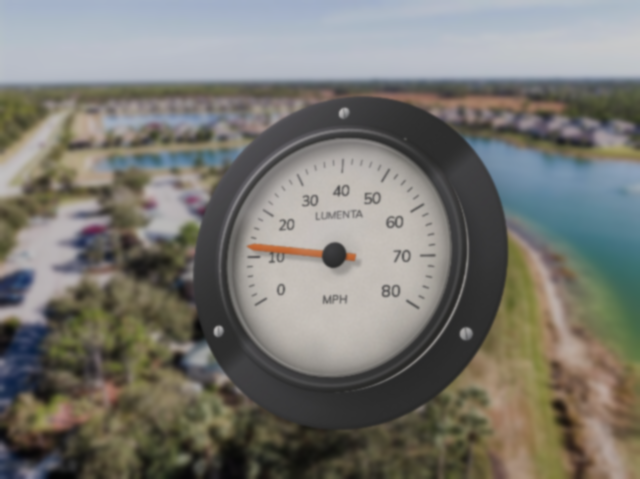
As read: 12; mph
